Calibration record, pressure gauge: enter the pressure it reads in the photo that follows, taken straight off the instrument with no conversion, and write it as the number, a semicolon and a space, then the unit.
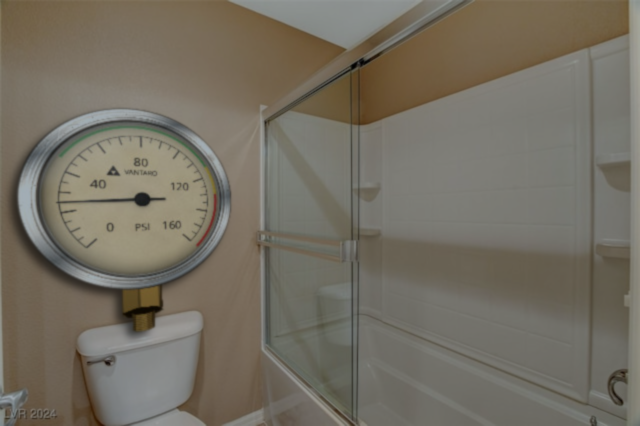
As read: 25; psi
